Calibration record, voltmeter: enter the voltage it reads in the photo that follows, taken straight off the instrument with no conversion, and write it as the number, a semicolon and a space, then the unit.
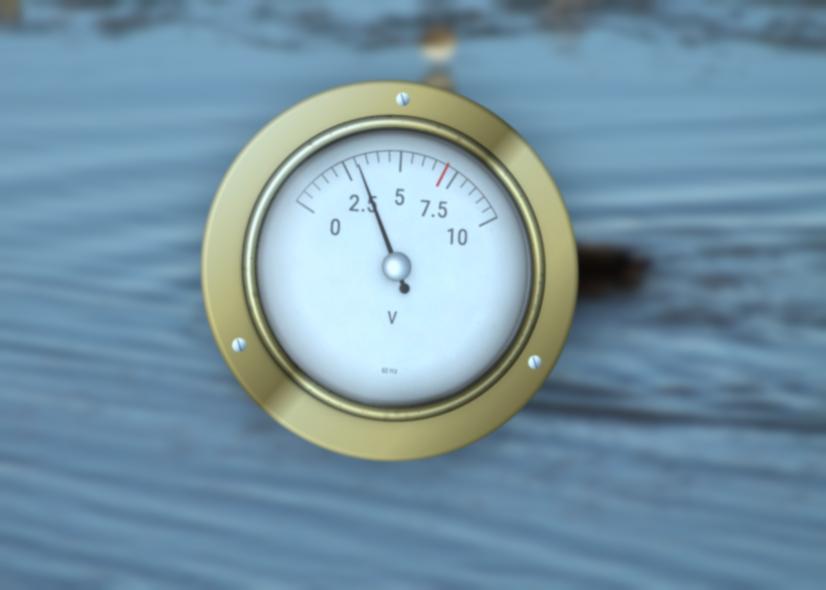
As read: 3; V
